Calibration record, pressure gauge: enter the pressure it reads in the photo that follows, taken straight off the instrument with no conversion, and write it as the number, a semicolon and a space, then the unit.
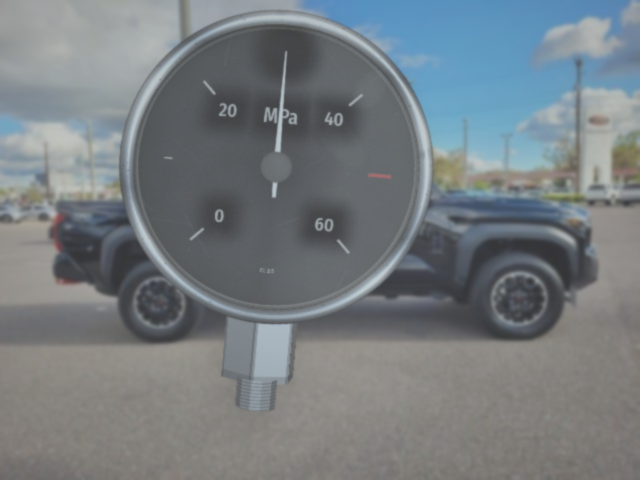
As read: 30; MPa
